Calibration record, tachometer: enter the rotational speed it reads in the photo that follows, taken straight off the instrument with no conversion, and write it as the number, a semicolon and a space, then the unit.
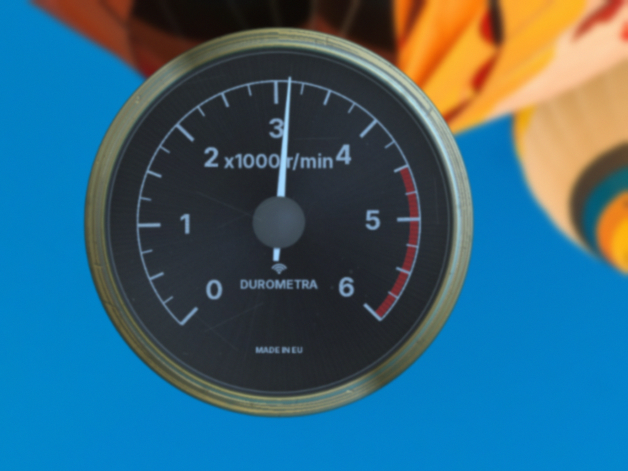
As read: 3125; rpm
